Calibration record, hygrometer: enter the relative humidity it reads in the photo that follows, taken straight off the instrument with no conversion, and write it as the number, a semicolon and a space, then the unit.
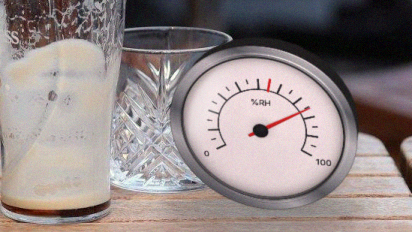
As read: 75; %
